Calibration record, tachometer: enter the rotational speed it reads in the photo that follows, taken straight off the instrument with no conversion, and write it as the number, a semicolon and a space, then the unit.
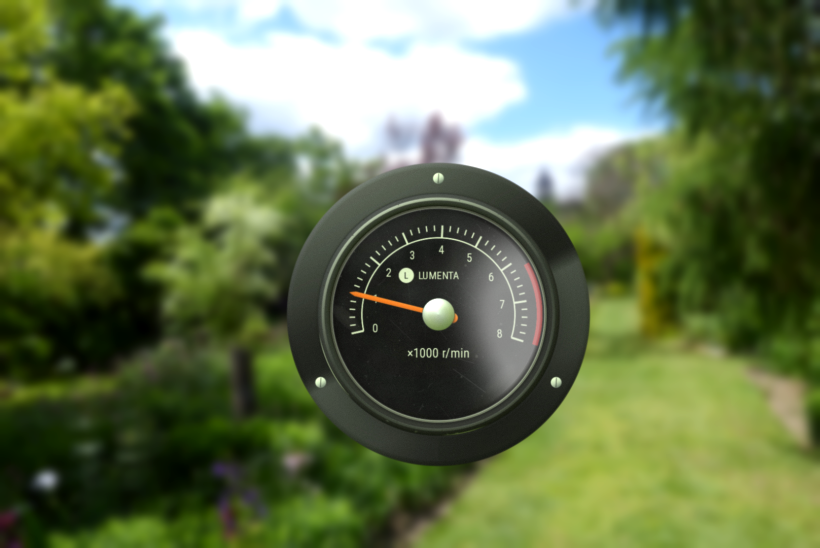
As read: 1000; rpm
